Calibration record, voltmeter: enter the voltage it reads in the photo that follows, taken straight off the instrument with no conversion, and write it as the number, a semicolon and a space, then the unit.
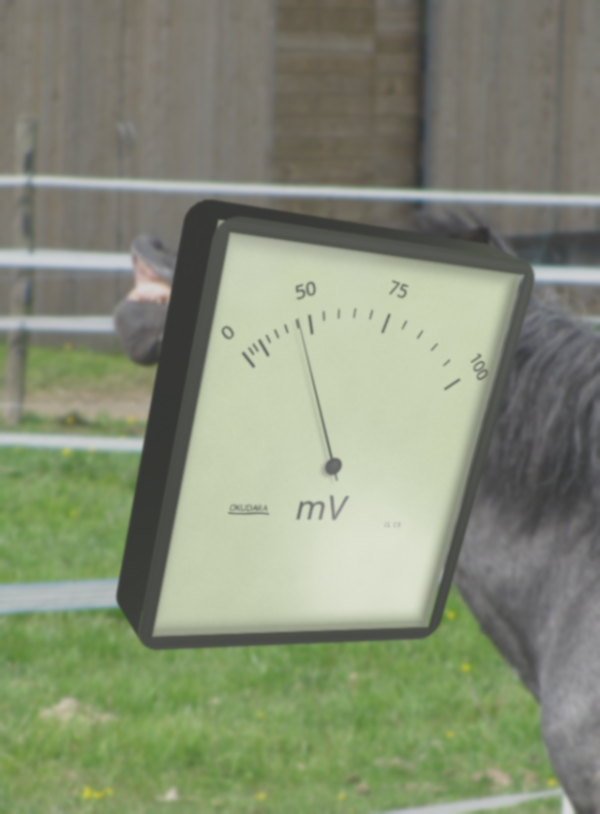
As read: 45; mV
